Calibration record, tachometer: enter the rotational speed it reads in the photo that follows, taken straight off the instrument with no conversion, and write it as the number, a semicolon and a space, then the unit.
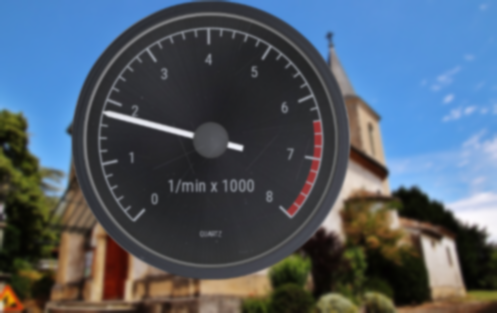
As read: 1800; rpm
